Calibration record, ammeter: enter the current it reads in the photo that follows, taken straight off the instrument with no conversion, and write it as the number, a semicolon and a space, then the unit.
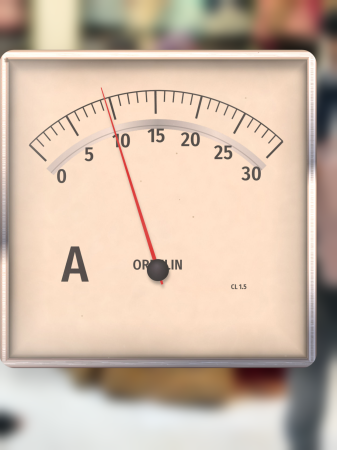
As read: 9.5; A
